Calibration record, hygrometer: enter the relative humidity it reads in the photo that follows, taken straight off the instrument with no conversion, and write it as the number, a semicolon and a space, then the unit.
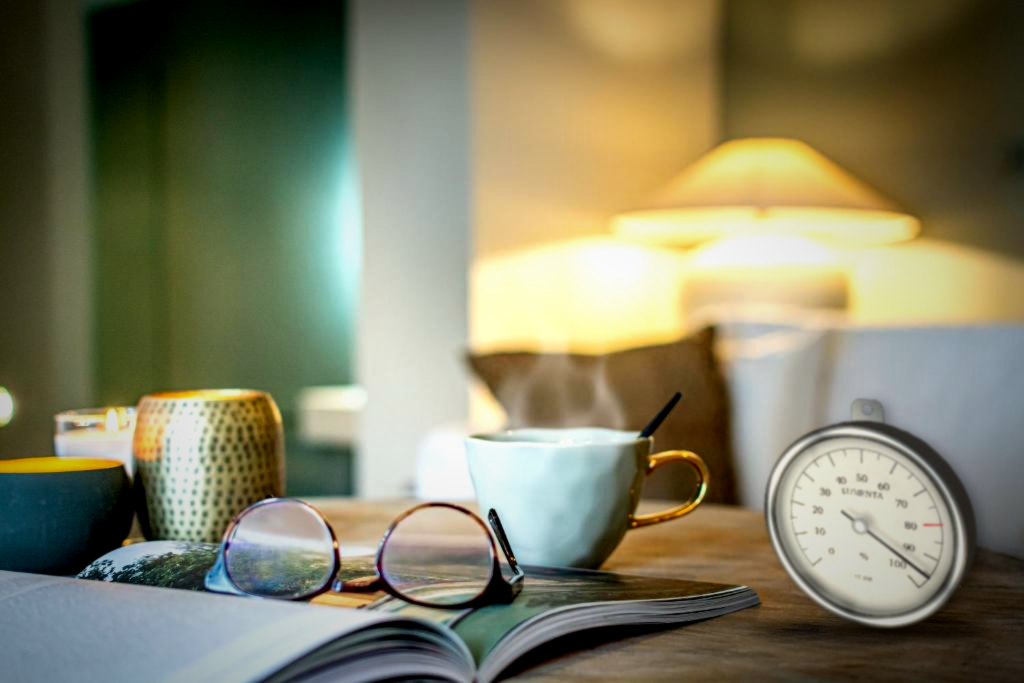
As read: 95; %
